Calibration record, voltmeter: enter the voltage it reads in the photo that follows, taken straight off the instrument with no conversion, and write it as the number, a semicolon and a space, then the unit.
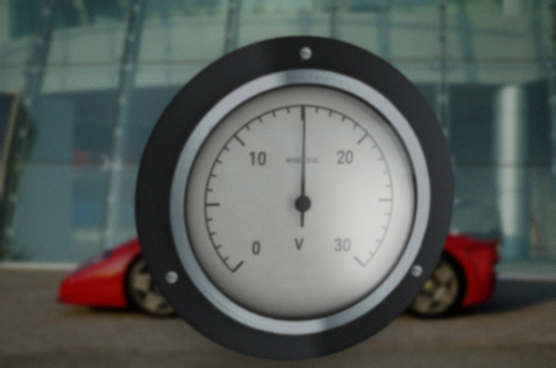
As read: 15; V
